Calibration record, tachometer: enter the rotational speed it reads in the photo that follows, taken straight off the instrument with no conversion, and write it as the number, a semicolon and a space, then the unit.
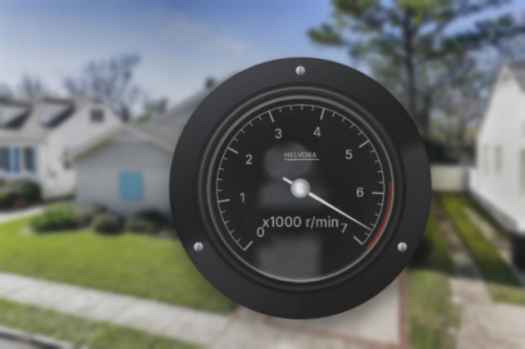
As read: 6700; rpm
